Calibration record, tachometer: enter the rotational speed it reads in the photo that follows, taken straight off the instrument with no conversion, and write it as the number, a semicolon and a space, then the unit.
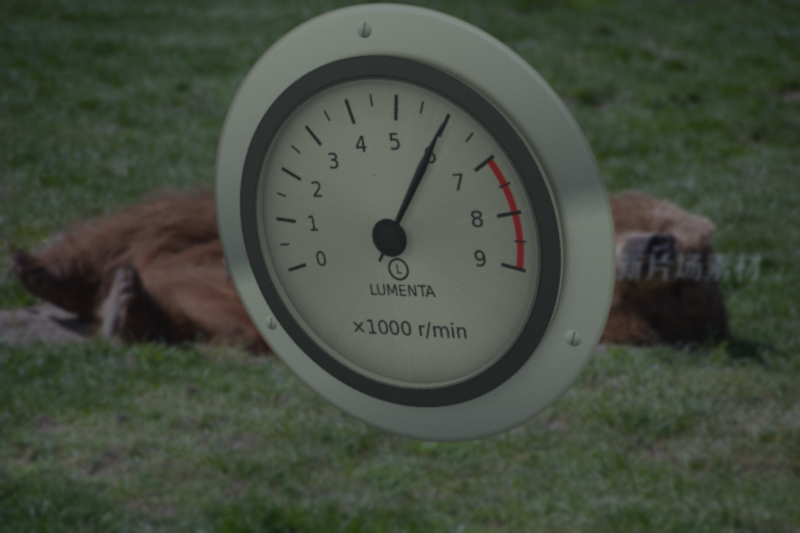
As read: 6000; rpm
